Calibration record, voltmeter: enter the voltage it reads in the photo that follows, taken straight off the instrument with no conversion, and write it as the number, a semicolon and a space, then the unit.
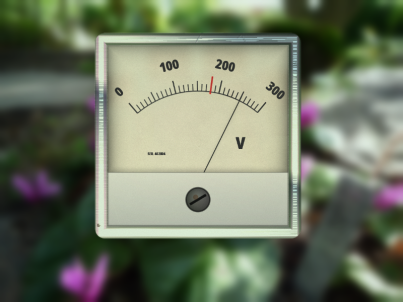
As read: 250; V
